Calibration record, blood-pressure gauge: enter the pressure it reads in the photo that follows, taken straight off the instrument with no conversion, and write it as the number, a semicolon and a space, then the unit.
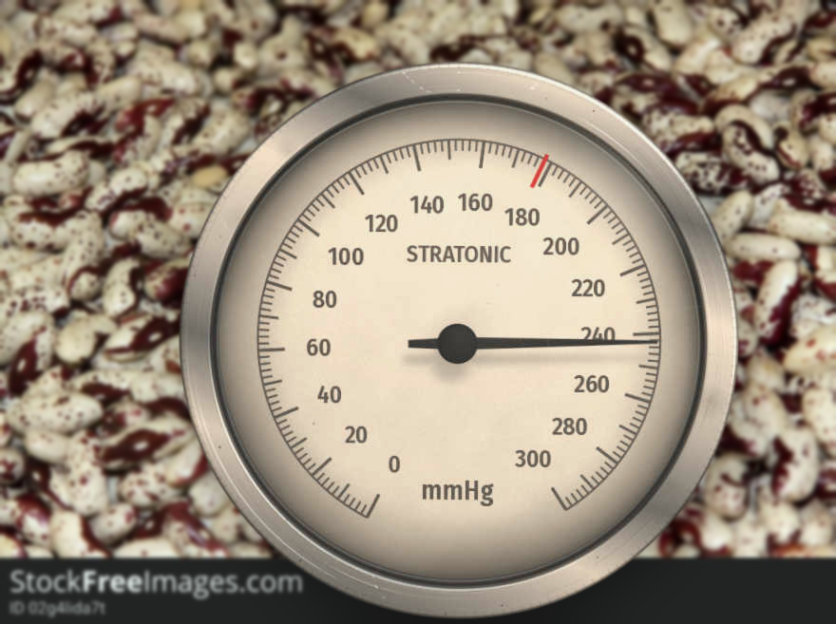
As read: 242; mmHg
